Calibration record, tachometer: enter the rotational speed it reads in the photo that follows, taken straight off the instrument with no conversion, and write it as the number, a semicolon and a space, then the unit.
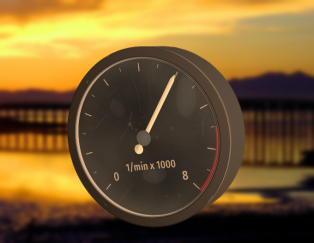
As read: 5000; rpm
